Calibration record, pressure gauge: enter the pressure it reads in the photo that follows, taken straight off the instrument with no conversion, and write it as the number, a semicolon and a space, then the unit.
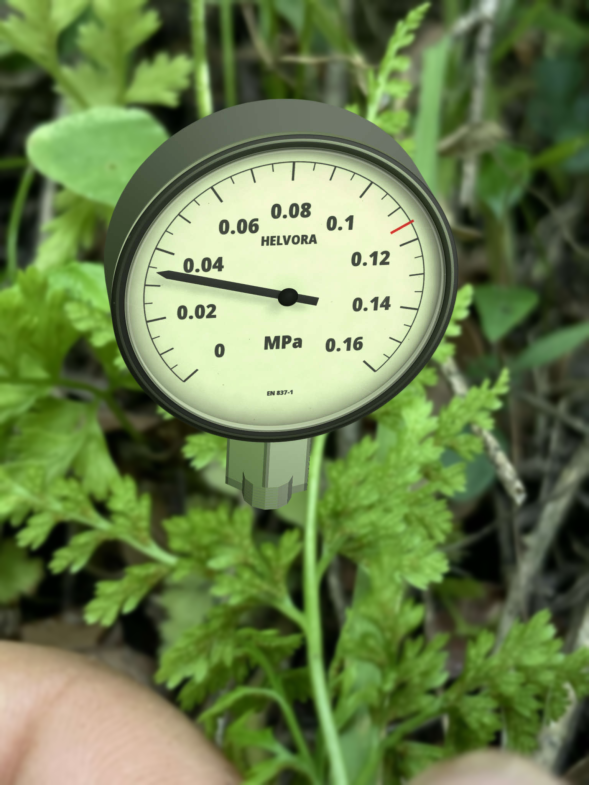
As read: 0.035; MPa
